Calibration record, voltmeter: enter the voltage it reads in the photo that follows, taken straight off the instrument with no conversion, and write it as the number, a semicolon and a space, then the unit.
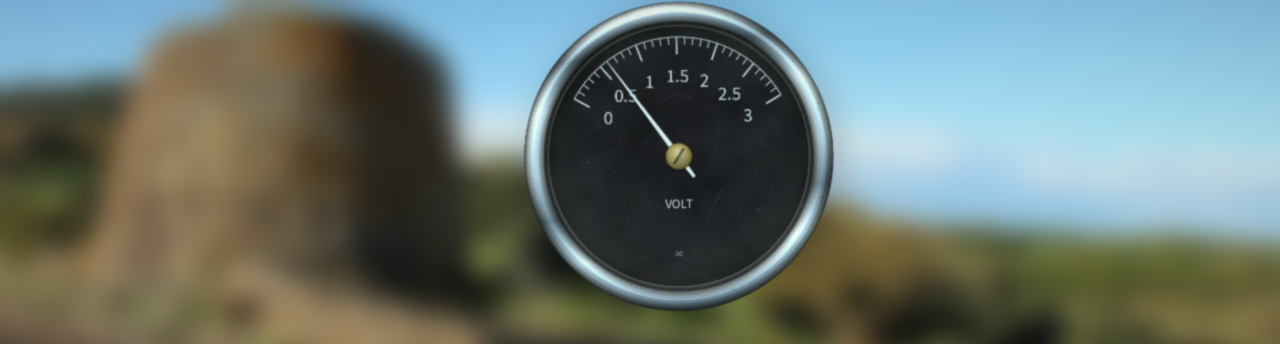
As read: 0.6; V
